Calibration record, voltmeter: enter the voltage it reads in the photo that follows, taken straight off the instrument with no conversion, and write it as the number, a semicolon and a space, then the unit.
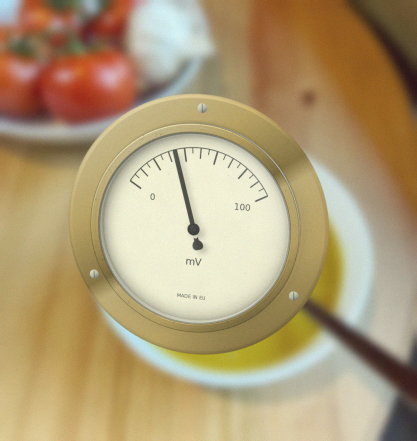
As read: 35; mV
